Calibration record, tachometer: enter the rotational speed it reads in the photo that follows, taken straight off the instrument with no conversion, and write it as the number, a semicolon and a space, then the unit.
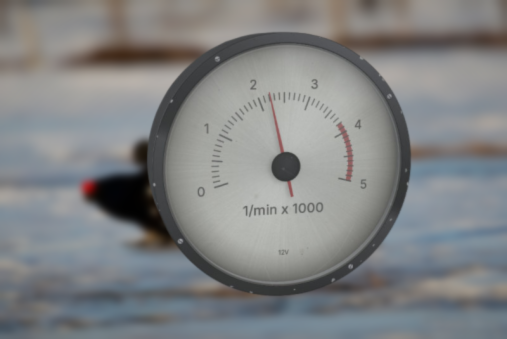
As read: 2200; rpm
